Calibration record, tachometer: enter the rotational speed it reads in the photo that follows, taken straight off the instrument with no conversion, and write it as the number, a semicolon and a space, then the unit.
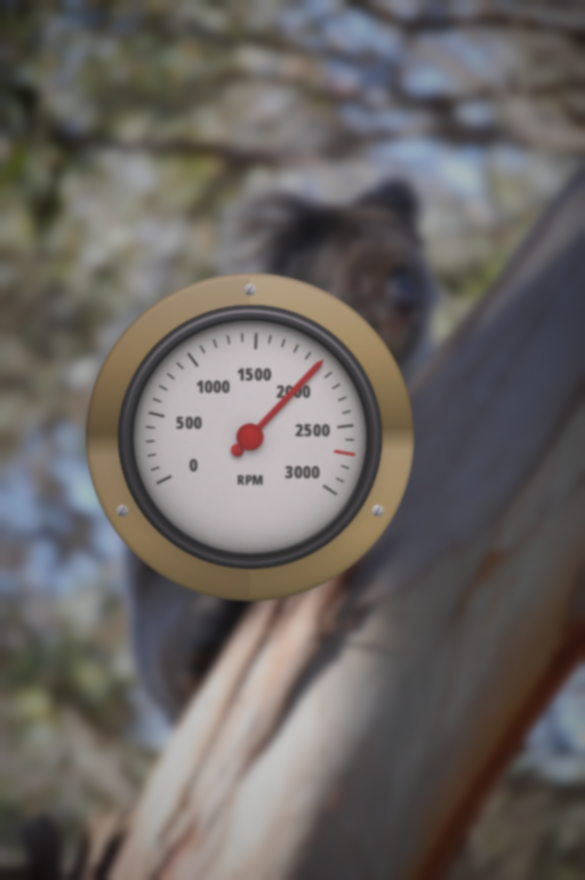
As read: 2000; rpm
